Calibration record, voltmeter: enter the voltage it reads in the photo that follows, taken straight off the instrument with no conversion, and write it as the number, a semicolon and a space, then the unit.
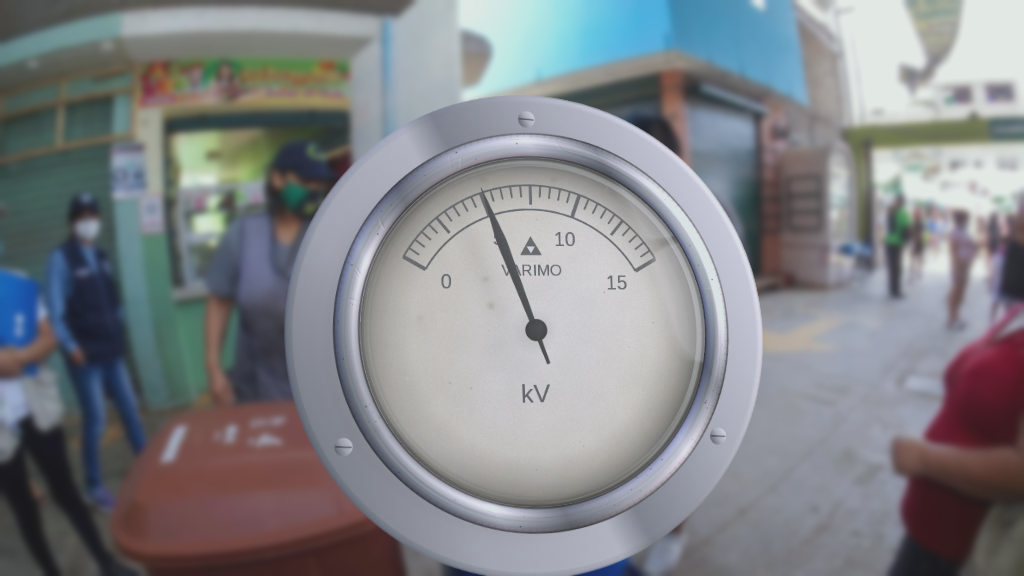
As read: 5; kV
